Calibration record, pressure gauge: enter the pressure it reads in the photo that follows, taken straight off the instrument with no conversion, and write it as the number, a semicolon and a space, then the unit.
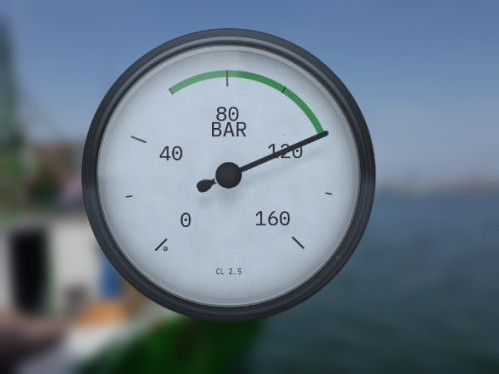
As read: 120; bar
